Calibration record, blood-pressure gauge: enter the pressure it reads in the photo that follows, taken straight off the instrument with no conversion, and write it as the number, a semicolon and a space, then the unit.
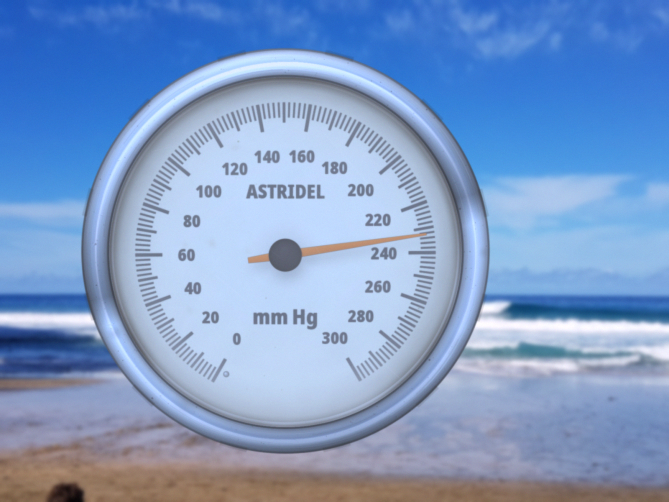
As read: 232; mmHg
